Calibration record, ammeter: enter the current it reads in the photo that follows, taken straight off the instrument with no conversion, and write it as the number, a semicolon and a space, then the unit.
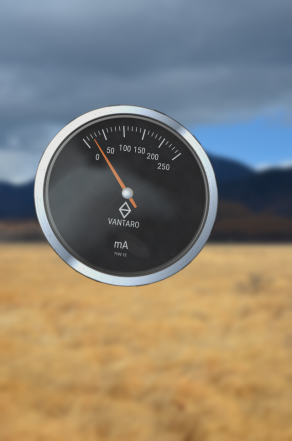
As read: 20; mA
